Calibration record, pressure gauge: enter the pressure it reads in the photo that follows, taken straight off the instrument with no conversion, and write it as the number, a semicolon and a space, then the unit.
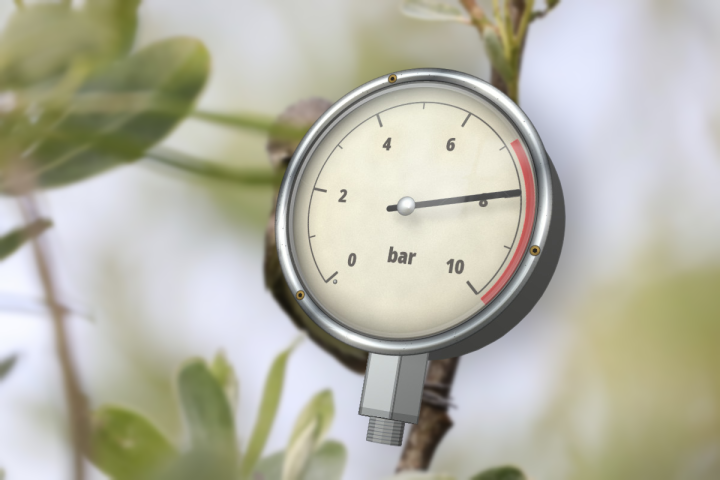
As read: 8; bar
